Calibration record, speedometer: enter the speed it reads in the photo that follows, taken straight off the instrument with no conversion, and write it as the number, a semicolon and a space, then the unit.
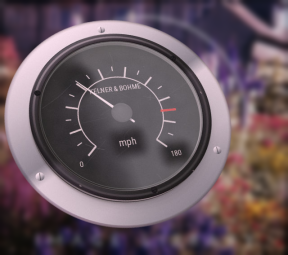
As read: 60; mph
